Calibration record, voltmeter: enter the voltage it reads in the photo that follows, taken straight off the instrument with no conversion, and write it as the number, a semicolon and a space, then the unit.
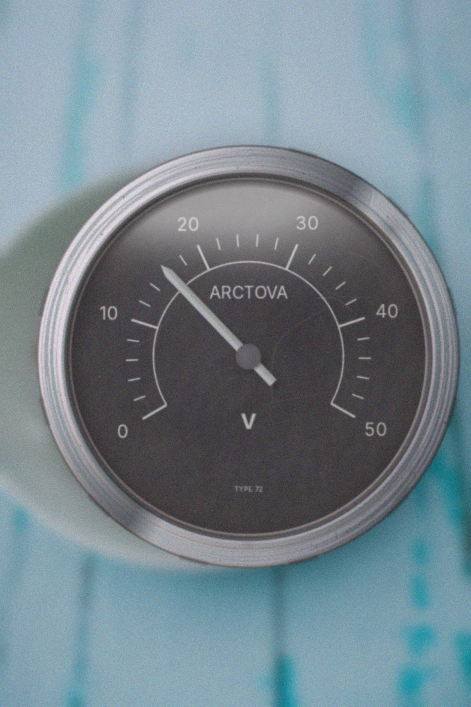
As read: 16; V
